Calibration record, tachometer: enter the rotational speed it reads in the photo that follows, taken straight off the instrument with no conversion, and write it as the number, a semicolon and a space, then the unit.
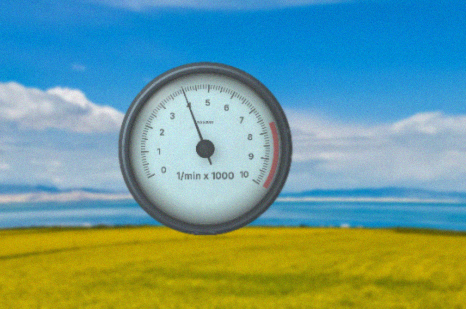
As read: 4000; rpm
